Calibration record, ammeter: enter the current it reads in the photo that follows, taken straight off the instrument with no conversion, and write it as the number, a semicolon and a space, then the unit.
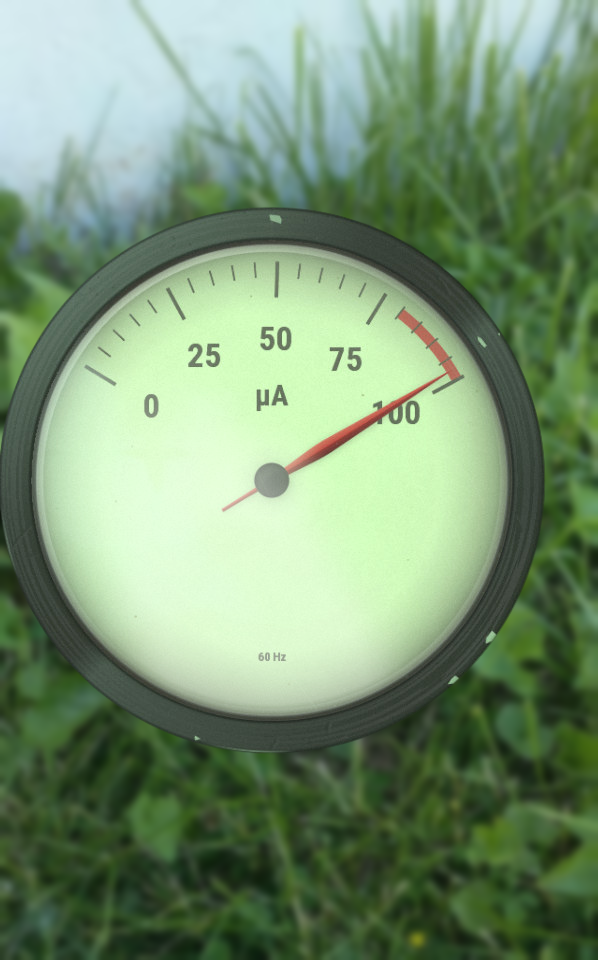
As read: 97.5; µA
